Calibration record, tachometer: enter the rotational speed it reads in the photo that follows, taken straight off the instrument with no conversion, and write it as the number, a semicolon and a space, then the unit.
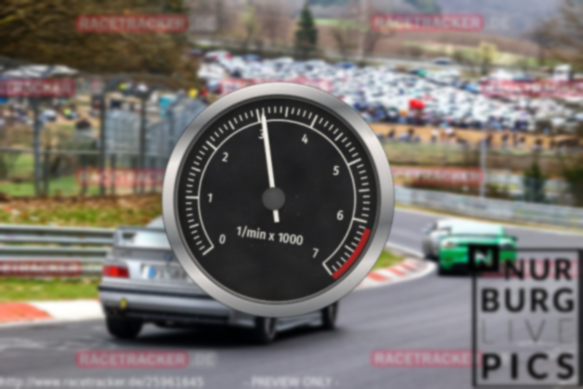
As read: 3100; rpm
